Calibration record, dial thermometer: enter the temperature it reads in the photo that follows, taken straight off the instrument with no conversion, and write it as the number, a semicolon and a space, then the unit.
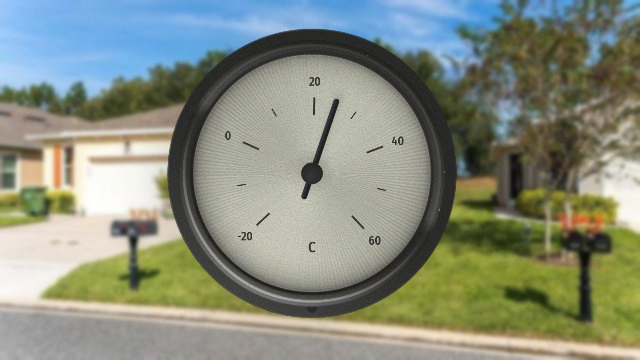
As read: 25; °C
